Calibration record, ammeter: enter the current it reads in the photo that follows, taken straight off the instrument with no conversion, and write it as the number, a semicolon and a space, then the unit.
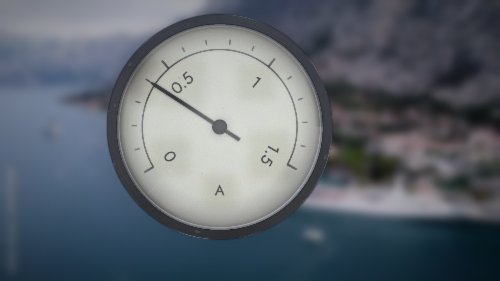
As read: 0.4; A
